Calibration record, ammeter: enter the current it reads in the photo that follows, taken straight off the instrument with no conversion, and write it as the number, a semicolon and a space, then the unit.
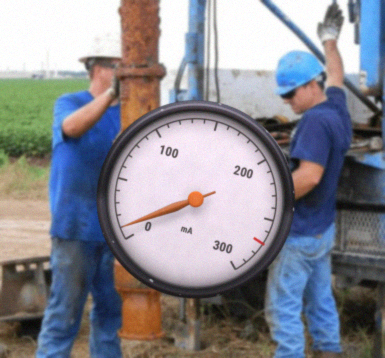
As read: 10; mA
